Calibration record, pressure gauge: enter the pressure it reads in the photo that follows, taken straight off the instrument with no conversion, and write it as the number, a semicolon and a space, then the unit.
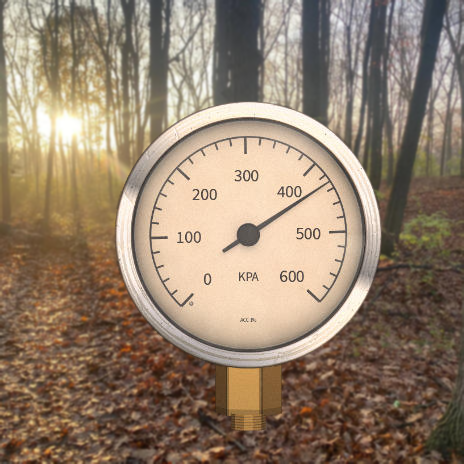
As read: 430; kPa
